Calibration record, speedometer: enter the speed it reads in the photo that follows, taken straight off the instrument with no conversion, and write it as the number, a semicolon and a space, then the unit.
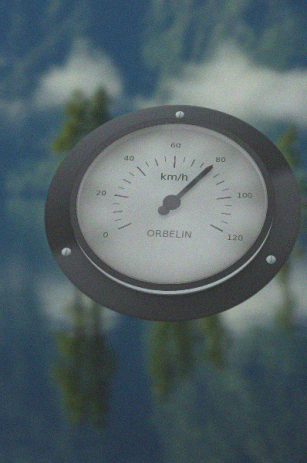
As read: 80; km/h
